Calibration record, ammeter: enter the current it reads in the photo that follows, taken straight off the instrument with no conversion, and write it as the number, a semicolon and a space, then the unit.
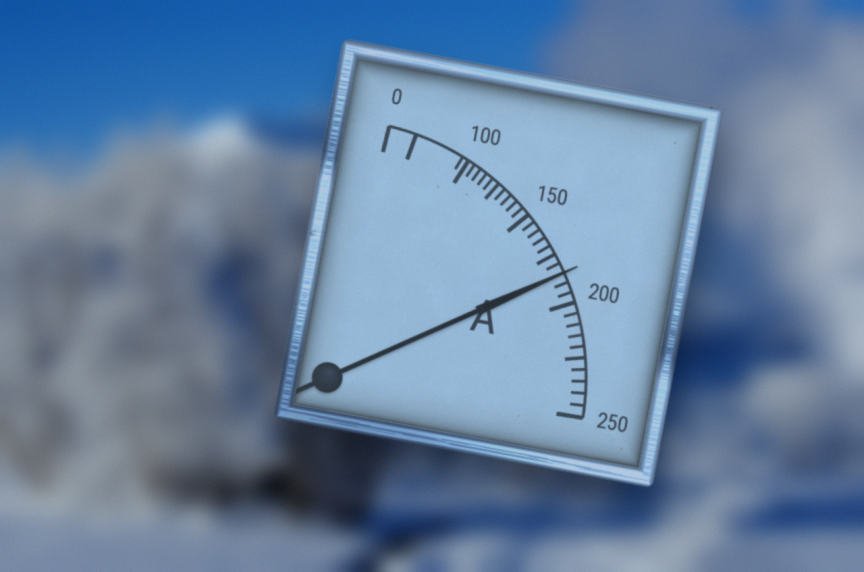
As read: 185; A
